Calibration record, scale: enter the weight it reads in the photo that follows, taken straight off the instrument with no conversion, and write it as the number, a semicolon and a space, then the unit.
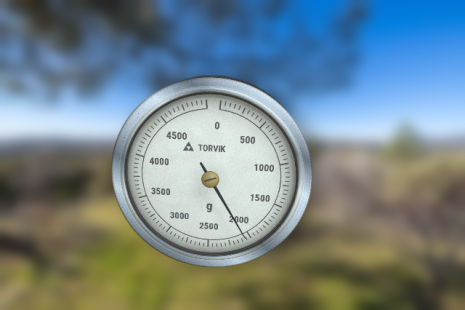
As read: 2050; g
